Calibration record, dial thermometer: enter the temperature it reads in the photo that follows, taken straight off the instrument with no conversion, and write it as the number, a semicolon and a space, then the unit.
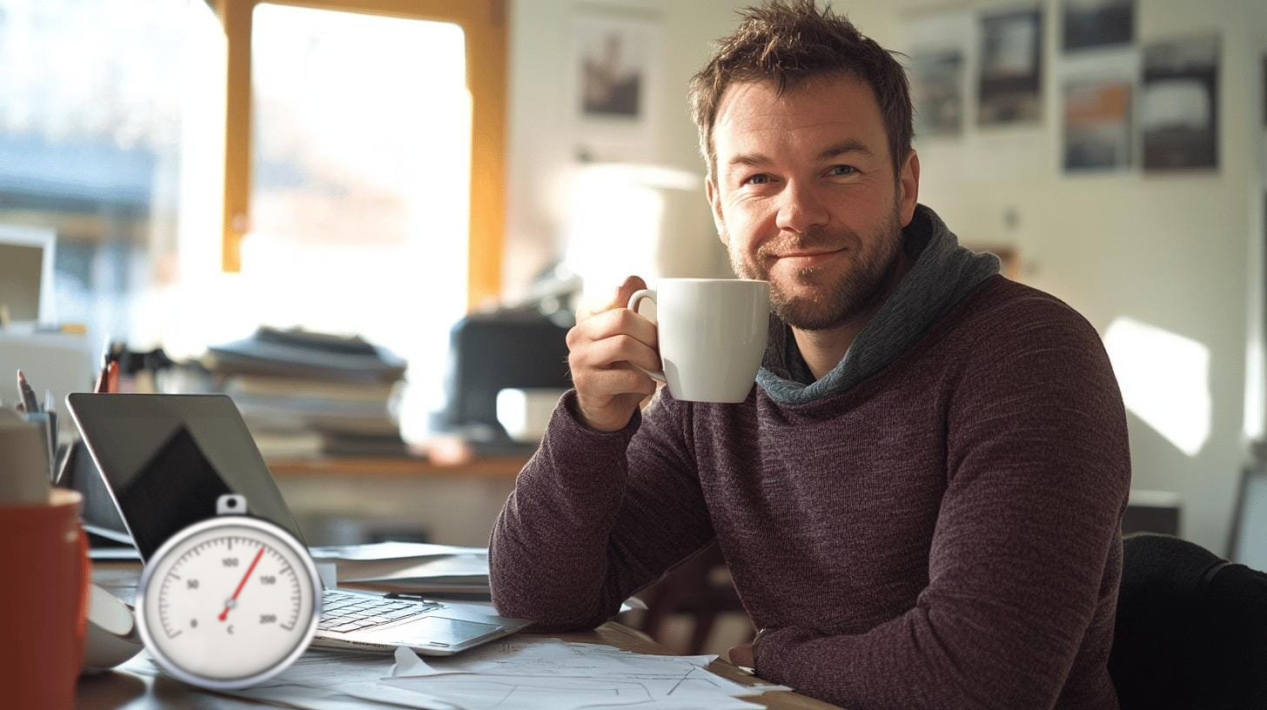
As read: 125; °C
